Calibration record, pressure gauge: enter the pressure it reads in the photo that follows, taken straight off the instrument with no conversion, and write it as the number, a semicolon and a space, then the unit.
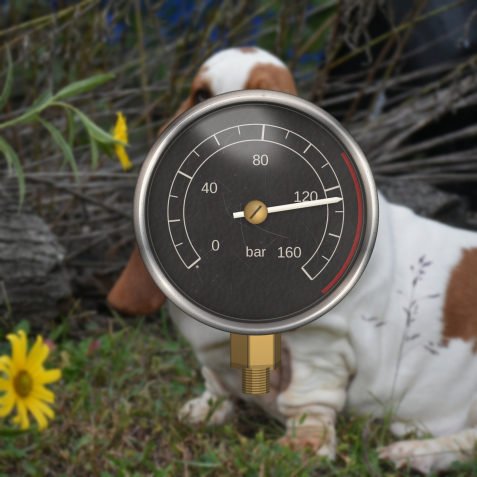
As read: 125; bar
